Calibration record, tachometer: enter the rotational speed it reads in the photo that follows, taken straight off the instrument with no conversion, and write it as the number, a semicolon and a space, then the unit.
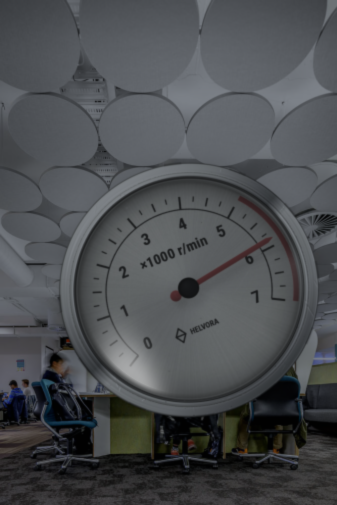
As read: 5875; rpm
